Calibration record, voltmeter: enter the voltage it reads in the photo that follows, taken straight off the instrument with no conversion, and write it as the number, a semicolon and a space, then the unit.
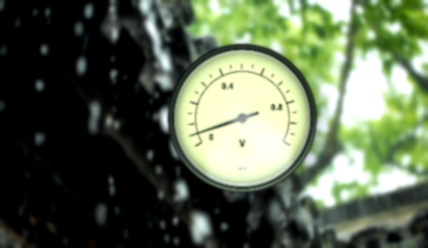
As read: 0.05; V
